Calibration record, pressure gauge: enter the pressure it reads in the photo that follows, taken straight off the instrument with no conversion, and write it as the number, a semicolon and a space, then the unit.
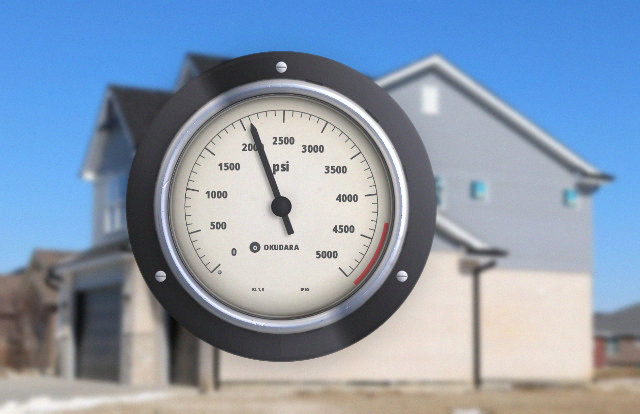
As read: 2100; psi
